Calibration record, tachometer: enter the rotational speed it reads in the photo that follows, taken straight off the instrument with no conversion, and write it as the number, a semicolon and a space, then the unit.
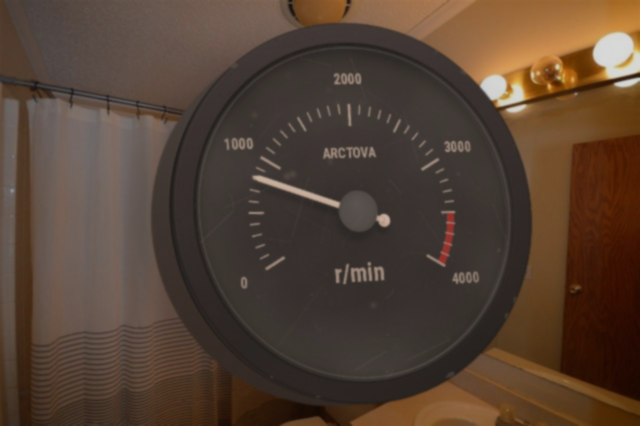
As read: 800; rpm
